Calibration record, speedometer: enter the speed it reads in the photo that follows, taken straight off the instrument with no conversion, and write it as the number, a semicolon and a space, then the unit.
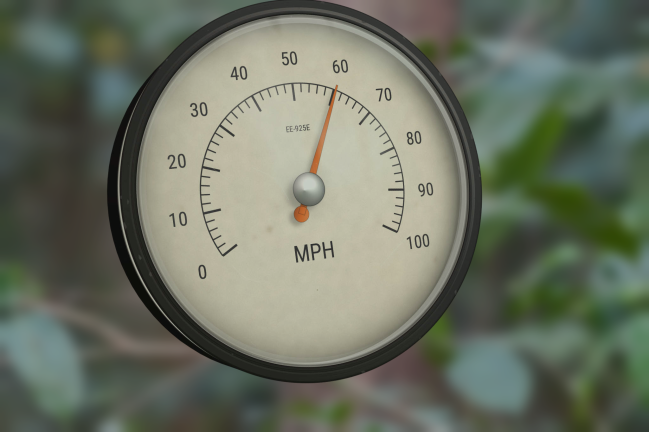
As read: 60; mph
